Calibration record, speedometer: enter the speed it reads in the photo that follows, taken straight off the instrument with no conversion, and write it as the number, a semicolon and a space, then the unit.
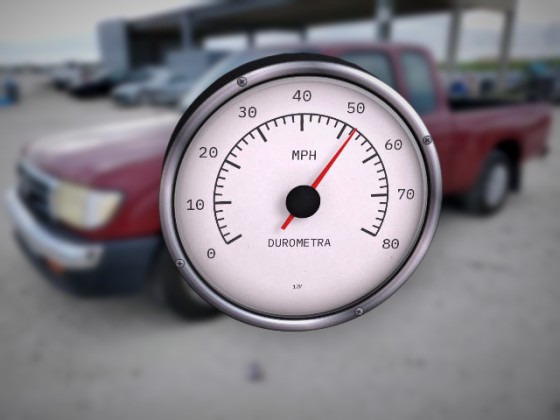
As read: 52; mph
